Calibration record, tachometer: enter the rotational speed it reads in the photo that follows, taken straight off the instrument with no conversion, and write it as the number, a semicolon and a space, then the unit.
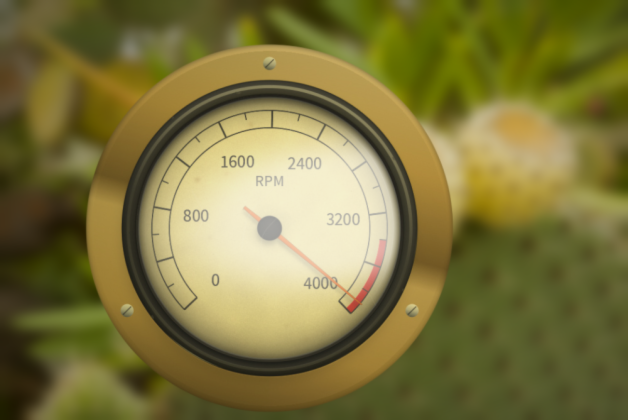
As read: 3900; rpm
